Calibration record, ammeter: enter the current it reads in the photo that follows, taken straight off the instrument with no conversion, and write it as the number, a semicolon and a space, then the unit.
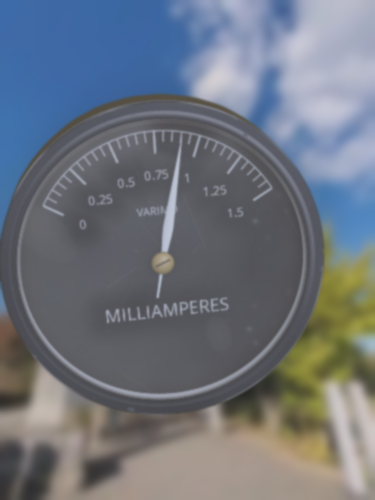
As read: 0.9; mA
